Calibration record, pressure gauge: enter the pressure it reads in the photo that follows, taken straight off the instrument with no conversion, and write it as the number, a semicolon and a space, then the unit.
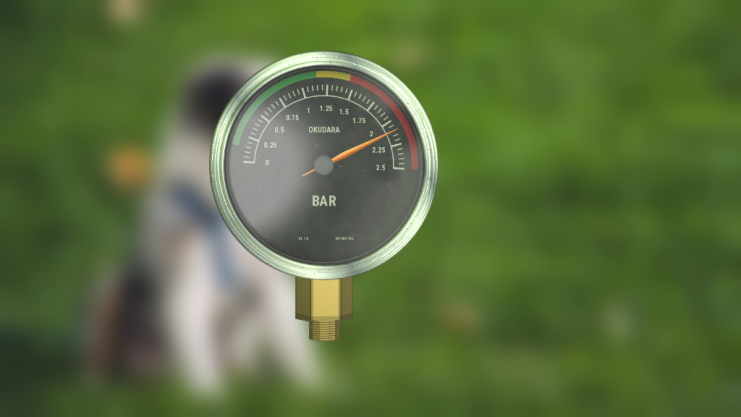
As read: 2.1; bar
